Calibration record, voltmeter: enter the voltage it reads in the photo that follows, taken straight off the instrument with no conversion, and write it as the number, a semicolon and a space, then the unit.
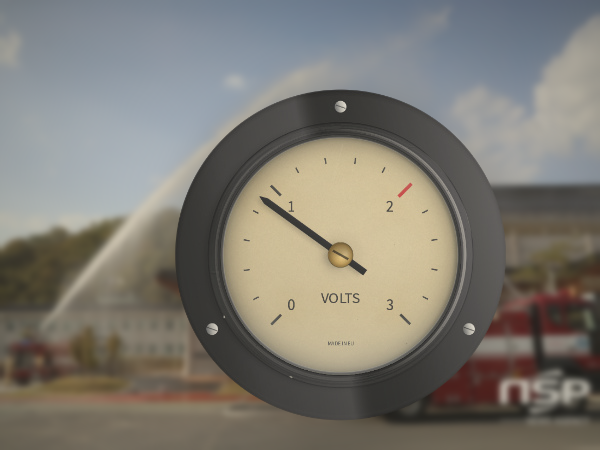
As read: 0.9; V
